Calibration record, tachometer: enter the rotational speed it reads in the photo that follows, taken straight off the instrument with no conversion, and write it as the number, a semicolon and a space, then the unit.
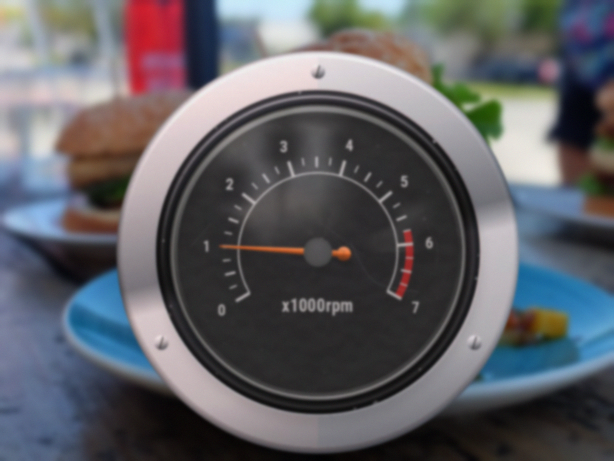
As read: 1000; rpm
